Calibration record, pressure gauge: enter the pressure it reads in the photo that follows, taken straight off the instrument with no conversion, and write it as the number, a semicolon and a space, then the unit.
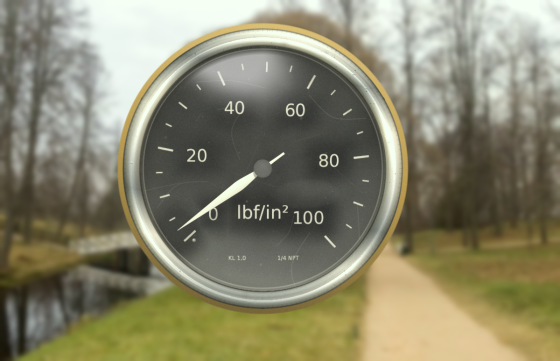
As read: 2.5; psi
